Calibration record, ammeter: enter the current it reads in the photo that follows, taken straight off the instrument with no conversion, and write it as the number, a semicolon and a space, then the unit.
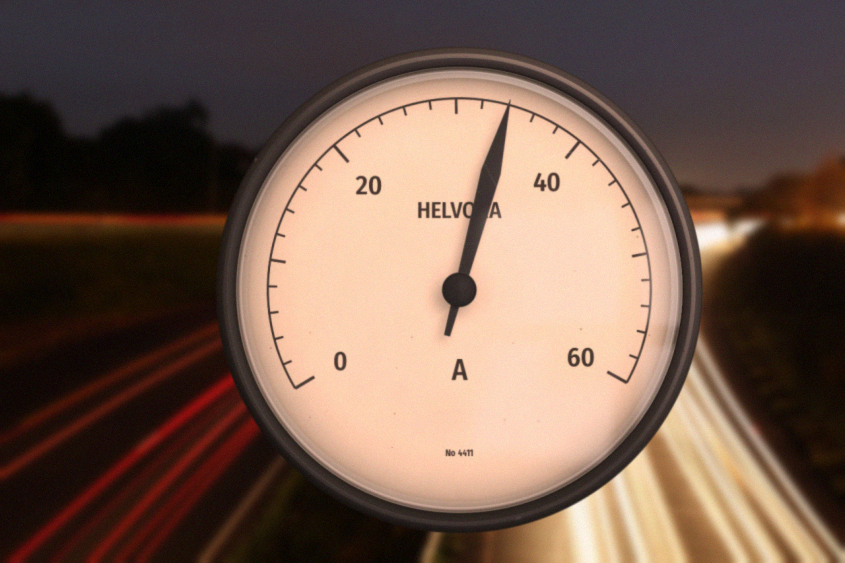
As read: 34; A
